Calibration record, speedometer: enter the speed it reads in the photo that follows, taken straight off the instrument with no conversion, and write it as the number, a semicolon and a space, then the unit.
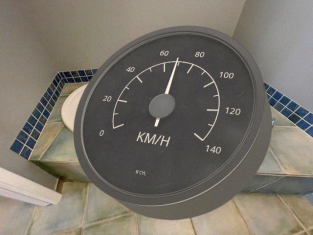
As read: 70; km/h
